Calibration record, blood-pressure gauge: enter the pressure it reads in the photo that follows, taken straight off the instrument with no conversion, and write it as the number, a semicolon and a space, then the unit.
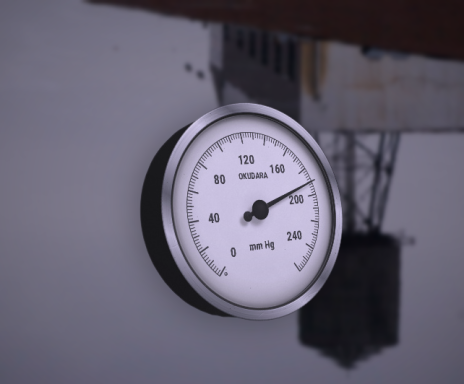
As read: 190; mmHg
